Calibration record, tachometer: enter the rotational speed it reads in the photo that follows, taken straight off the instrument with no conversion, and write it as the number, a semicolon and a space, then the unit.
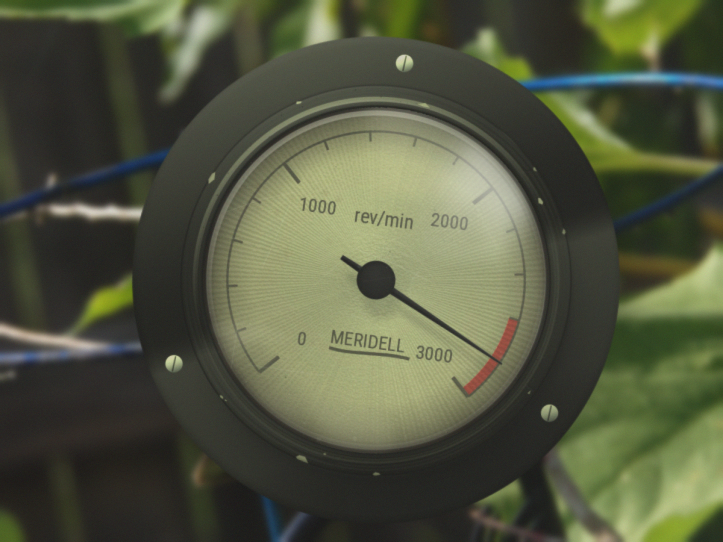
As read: 2800; rpm
